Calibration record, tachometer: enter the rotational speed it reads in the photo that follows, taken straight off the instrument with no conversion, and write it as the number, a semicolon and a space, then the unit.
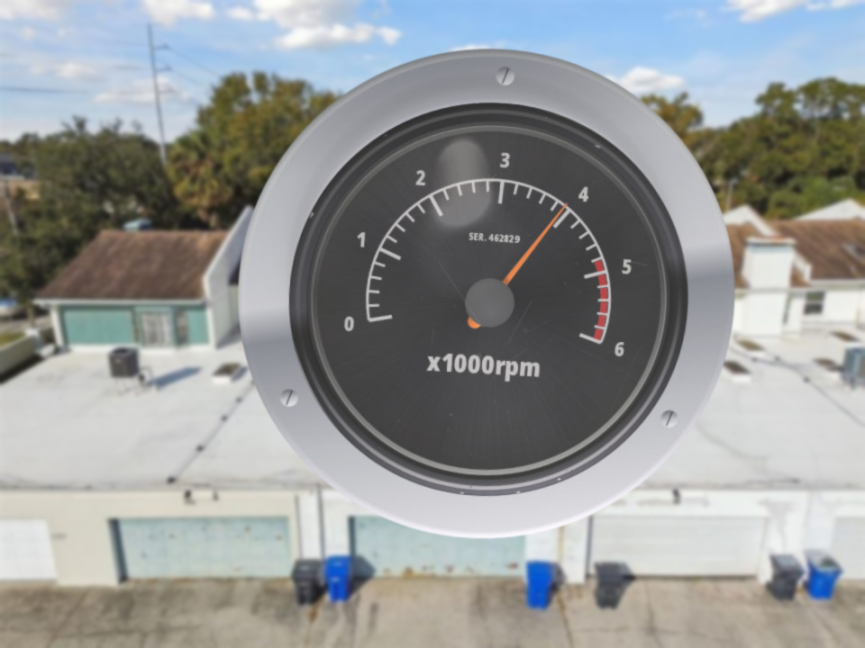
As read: 3900; rpm
